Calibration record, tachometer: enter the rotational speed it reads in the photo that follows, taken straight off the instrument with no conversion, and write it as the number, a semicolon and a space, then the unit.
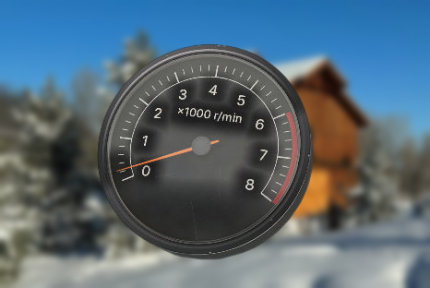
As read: 200; rpm
